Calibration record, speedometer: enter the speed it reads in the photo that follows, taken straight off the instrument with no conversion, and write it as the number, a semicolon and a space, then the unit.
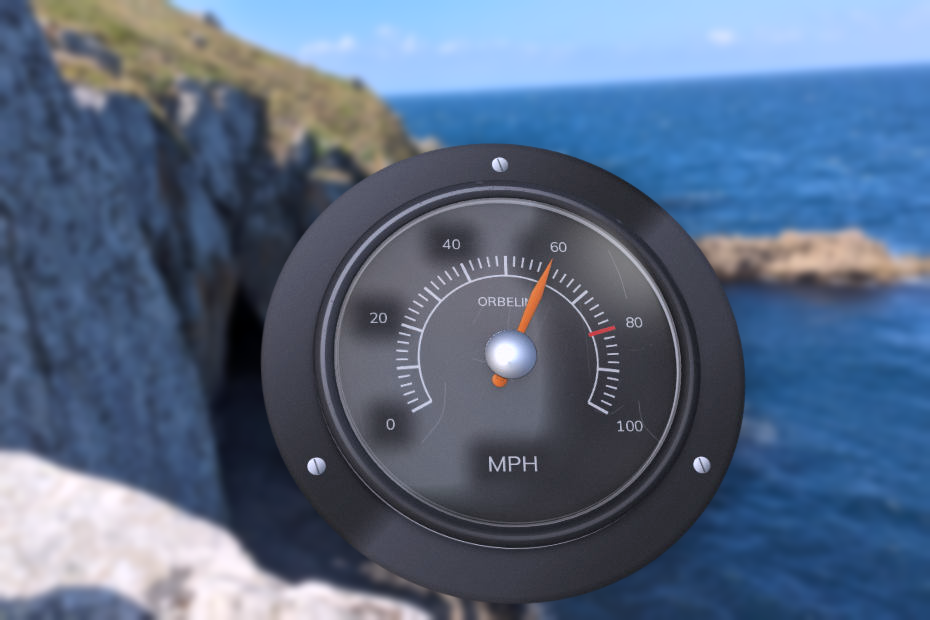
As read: 60; mph
